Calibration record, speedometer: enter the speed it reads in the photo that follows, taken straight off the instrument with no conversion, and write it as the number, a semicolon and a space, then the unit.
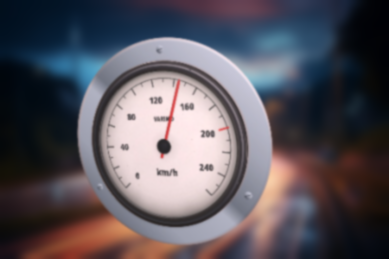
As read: 145; km/h
